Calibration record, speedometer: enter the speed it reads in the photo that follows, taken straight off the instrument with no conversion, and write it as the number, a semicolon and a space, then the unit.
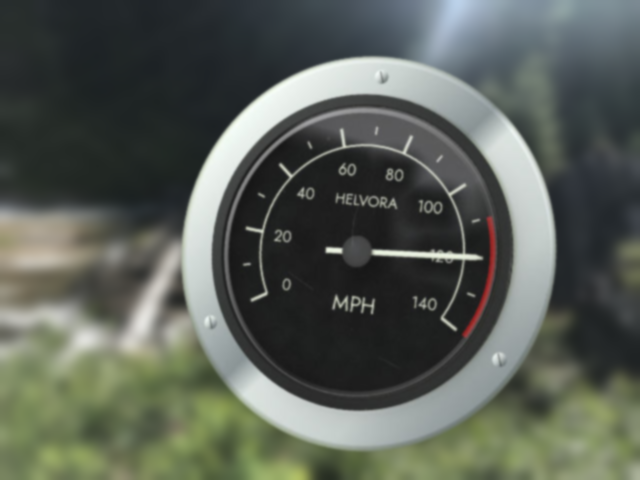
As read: 120; mph
